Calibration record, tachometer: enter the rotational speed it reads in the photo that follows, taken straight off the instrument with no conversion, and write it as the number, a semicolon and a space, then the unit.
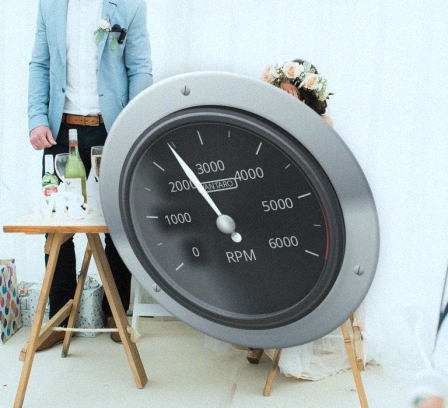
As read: 2500; rpm
